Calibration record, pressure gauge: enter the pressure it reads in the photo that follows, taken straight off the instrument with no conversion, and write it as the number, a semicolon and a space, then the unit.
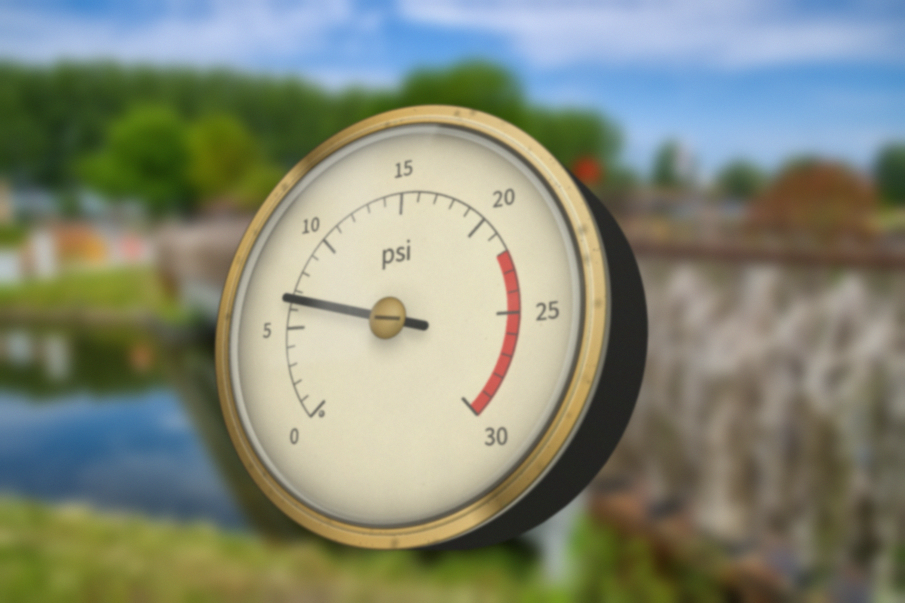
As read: 6.5; psi
